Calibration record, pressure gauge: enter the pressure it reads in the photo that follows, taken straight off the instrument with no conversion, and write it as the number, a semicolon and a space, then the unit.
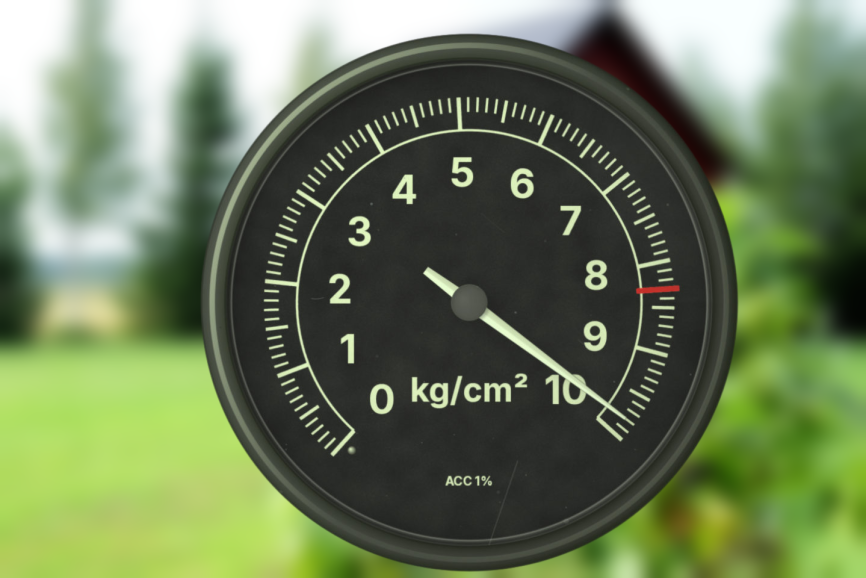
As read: 9.8; kg/cm²
